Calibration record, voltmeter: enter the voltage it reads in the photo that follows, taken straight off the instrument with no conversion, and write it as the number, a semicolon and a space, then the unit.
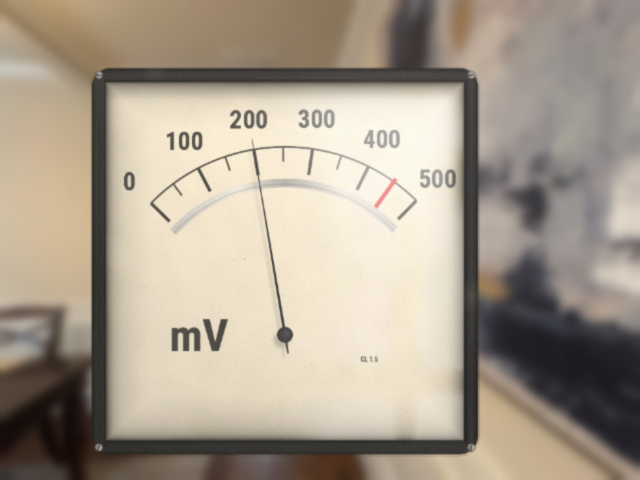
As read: 200; mV
